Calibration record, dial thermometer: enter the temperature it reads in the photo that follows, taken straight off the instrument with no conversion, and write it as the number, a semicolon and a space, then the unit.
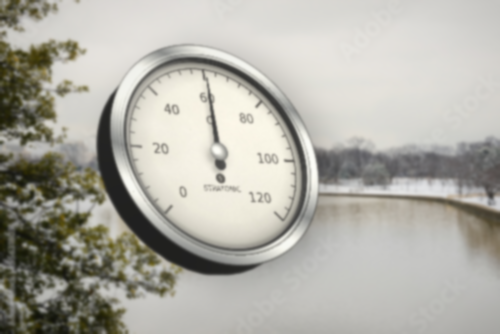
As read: 60; °C
